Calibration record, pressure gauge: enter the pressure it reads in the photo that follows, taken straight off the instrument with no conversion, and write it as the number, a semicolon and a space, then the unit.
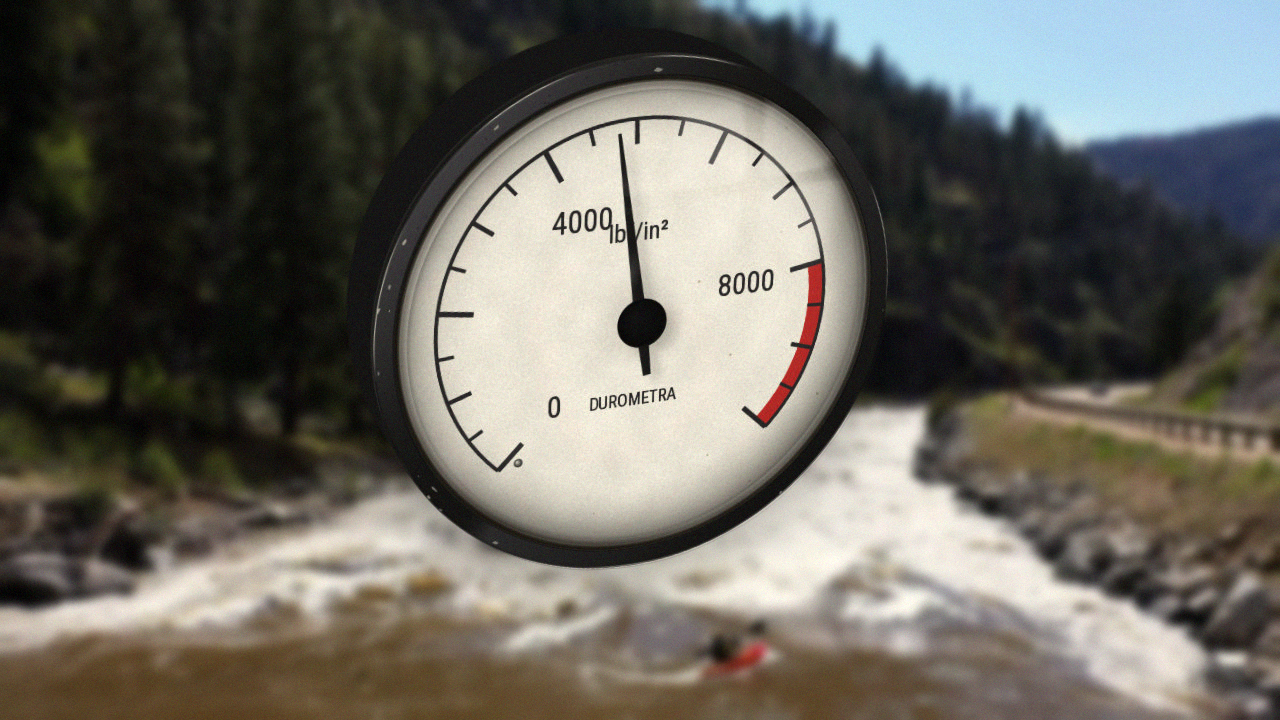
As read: 4750; psi
